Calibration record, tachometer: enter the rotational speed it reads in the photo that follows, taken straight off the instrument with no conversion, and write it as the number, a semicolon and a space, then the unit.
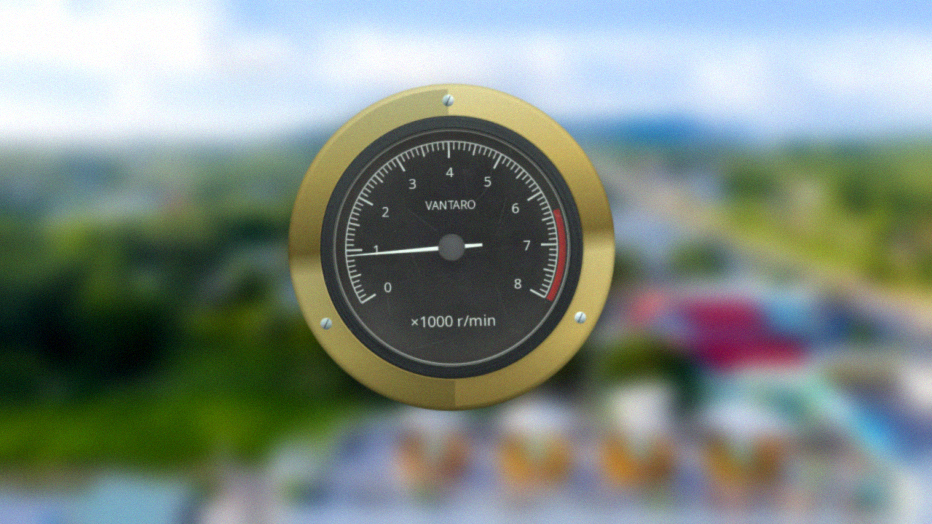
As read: 900; rpm
